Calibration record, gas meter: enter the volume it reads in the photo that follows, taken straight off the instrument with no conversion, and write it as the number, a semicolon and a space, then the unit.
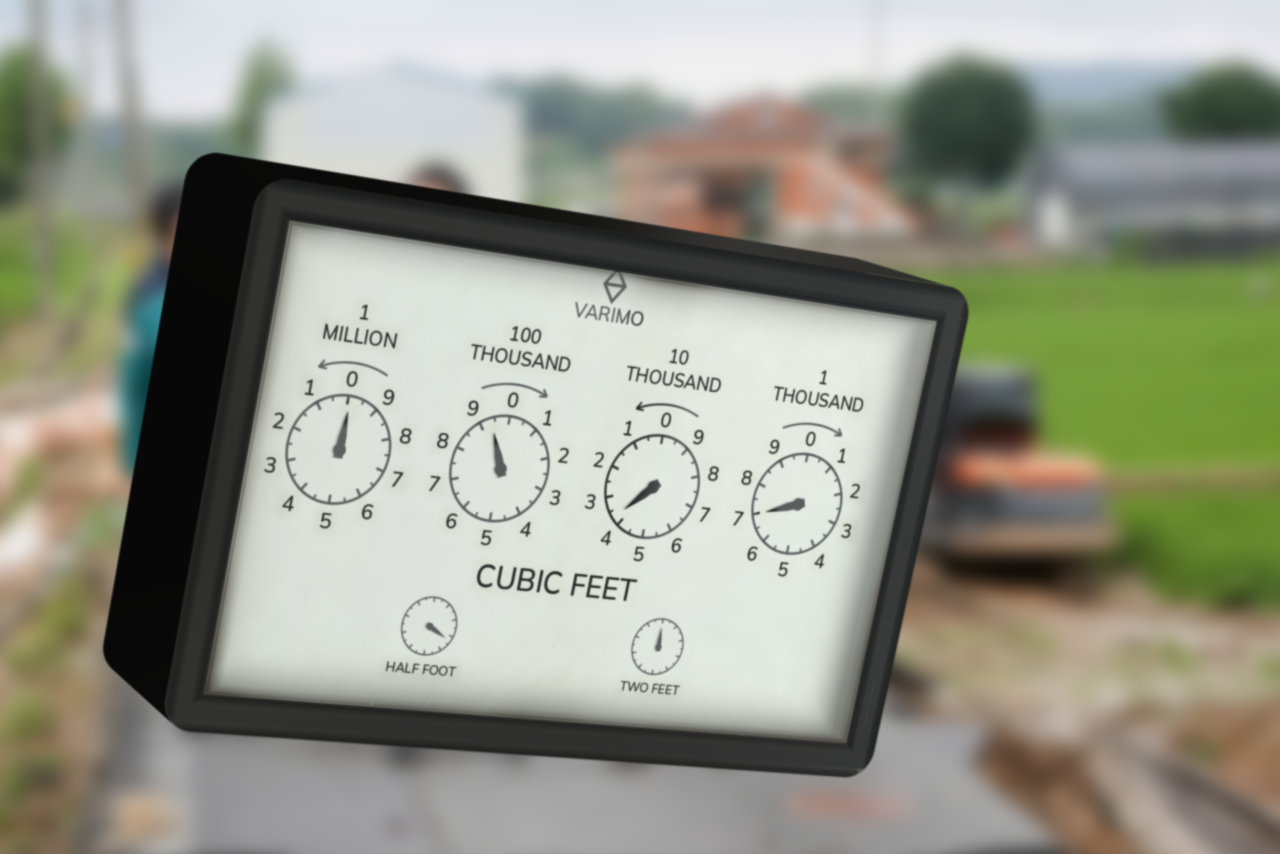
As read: 993700; ft³
